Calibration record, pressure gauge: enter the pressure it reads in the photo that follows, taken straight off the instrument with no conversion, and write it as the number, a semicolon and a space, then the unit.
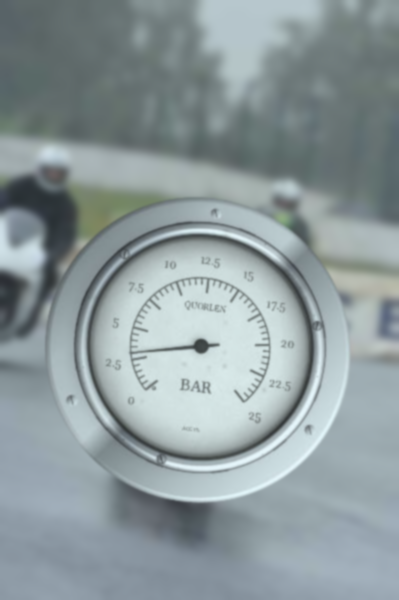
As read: 3; bar
